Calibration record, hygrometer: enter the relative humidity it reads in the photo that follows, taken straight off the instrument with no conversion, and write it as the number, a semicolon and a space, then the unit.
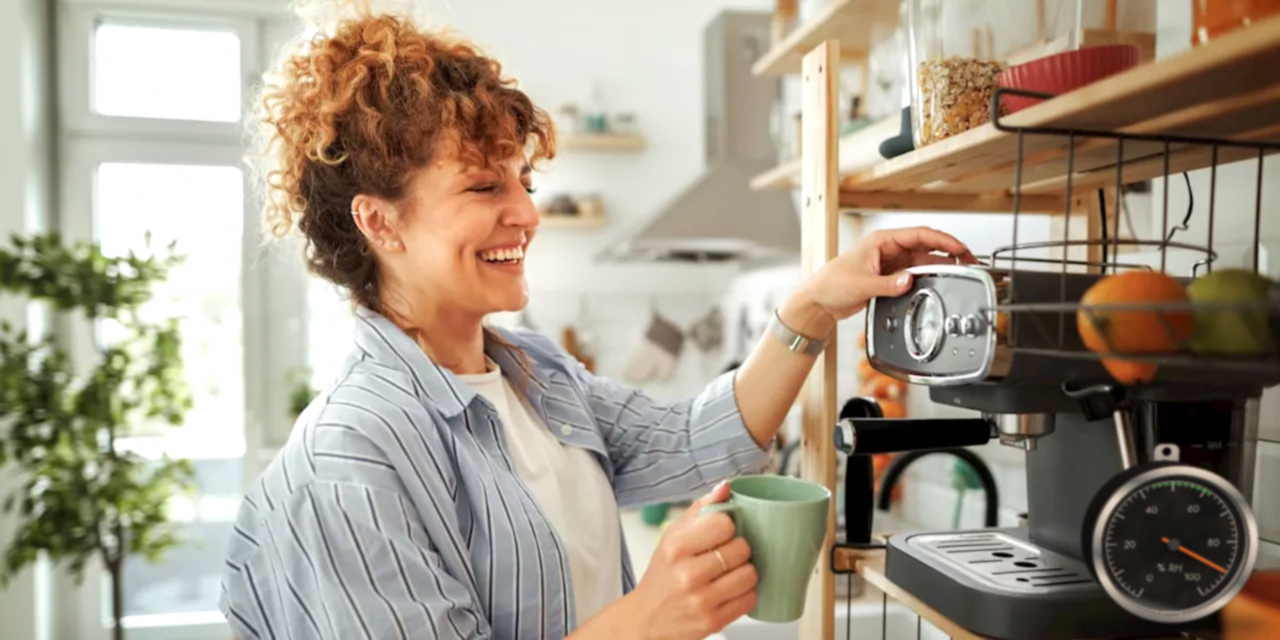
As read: 90; %
